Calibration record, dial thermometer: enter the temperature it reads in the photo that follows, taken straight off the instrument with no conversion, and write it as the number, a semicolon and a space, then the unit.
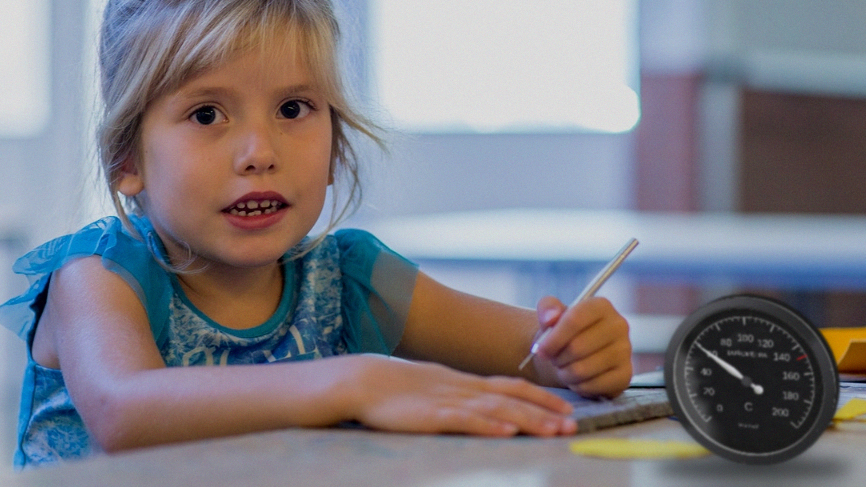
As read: 60; °C
